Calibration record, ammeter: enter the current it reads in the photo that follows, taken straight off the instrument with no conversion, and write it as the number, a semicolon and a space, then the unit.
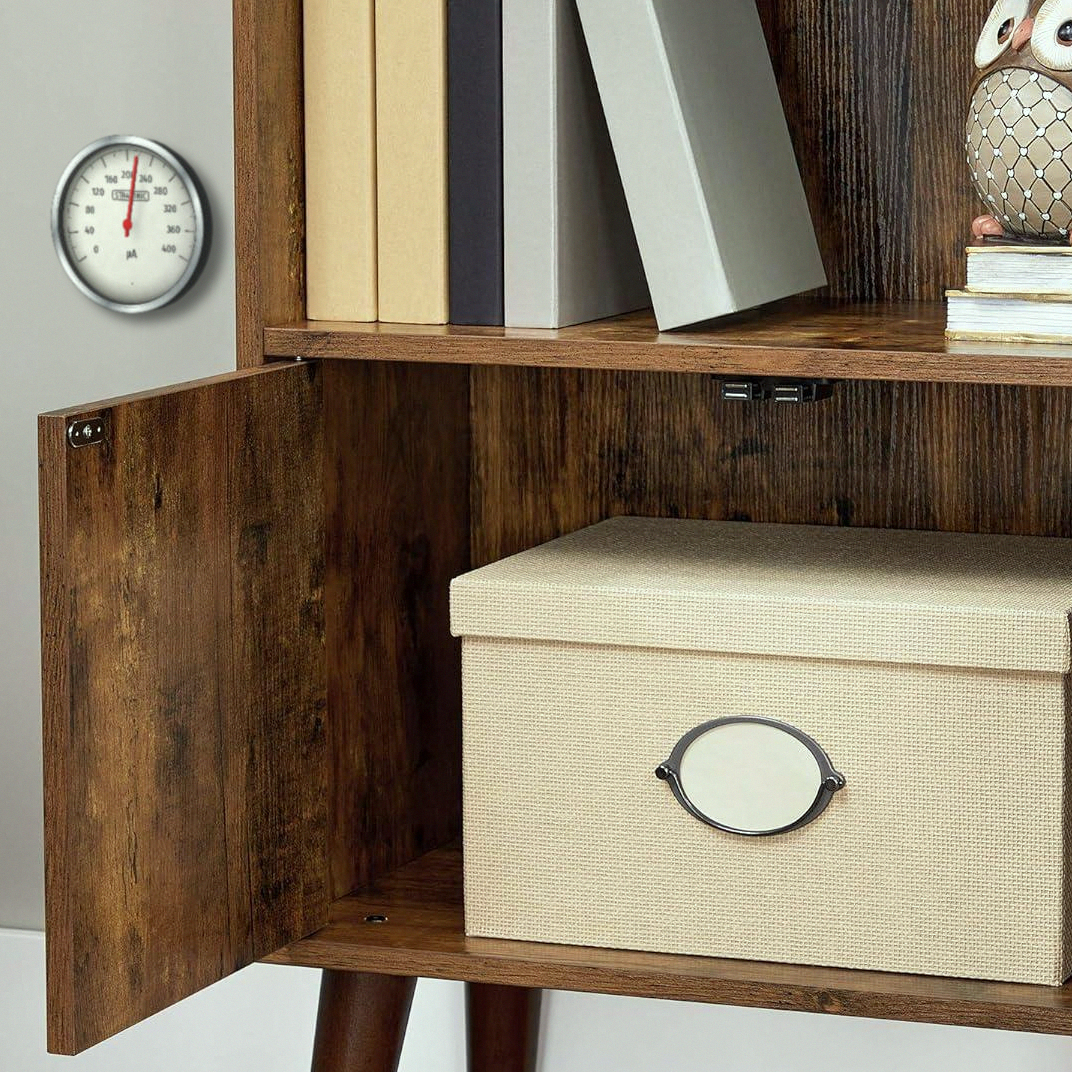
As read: 220; µA
